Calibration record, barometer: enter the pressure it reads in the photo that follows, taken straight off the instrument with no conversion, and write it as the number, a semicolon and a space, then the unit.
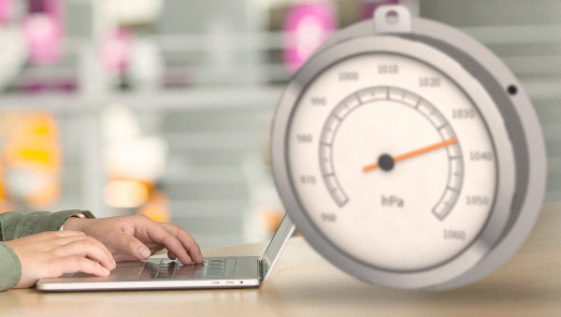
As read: 1035; hPa
